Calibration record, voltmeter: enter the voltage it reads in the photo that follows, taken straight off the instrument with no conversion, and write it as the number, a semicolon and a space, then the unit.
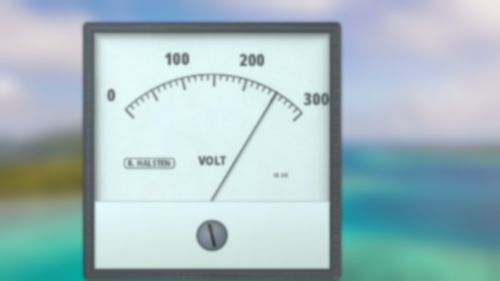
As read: 250; V
